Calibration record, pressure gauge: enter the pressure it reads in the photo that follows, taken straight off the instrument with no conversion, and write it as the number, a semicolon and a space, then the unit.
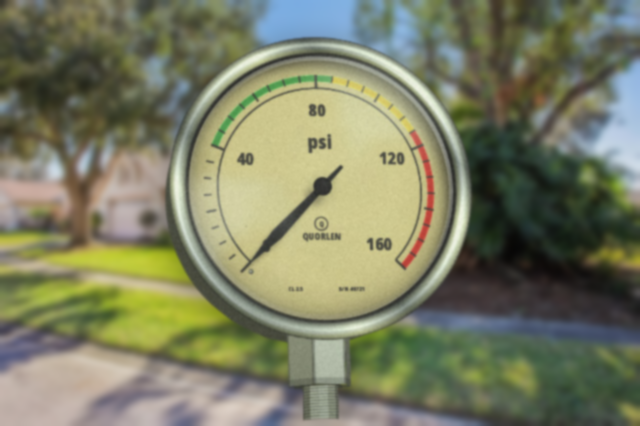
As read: 0; psi
